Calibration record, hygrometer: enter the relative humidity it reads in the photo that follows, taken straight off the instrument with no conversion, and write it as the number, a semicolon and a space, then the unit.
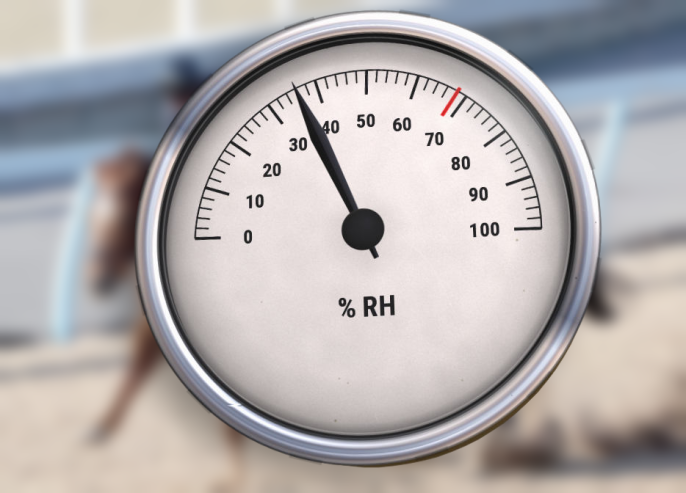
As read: 36; %
